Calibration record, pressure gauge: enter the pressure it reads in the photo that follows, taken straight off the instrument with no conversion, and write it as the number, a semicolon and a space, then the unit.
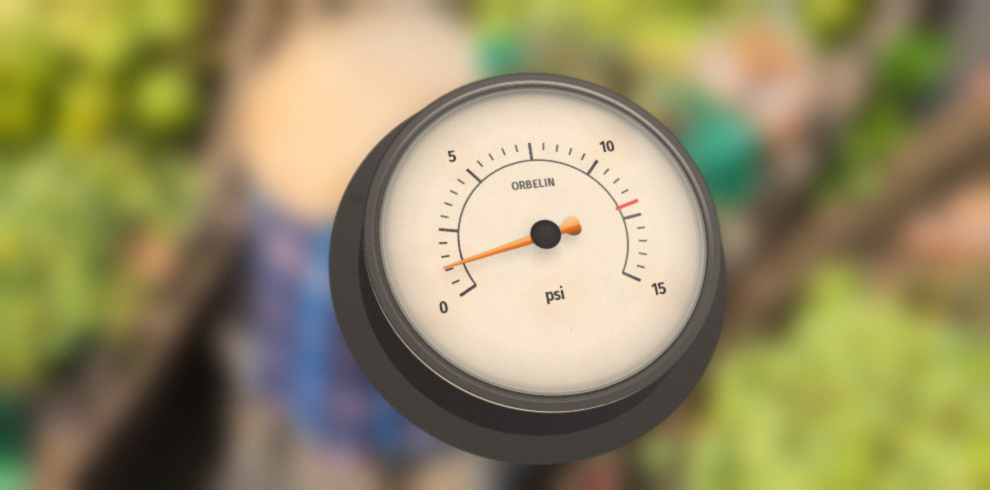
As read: 1; psi
